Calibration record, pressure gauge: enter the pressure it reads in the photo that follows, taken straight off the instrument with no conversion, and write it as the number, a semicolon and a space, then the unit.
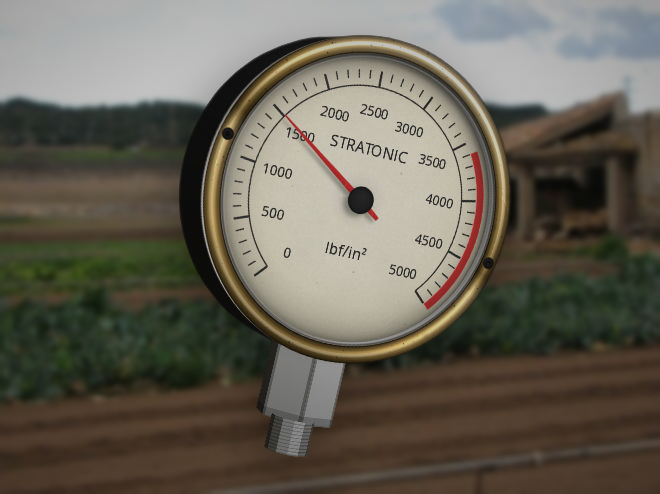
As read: 1500; psi
